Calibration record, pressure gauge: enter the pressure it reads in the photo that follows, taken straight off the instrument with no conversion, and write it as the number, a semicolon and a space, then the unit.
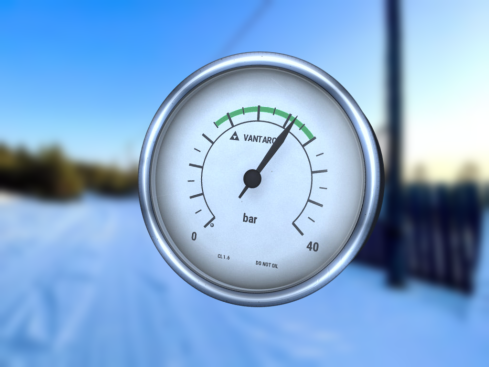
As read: 25; bar
